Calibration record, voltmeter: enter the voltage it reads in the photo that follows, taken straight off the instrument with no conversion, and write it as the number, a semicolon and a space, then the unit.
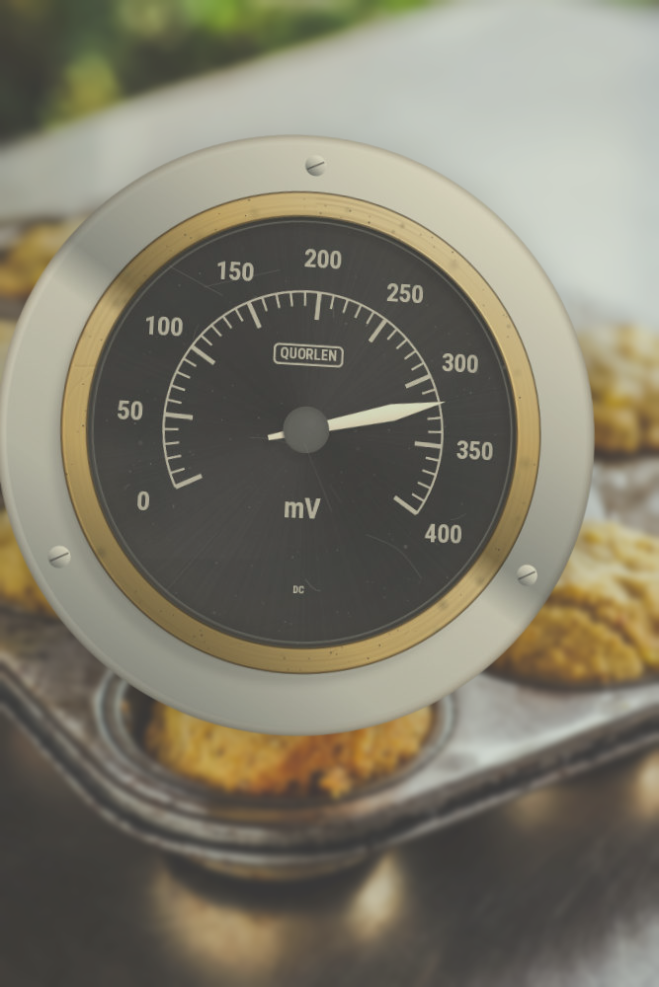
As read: 320; mV
